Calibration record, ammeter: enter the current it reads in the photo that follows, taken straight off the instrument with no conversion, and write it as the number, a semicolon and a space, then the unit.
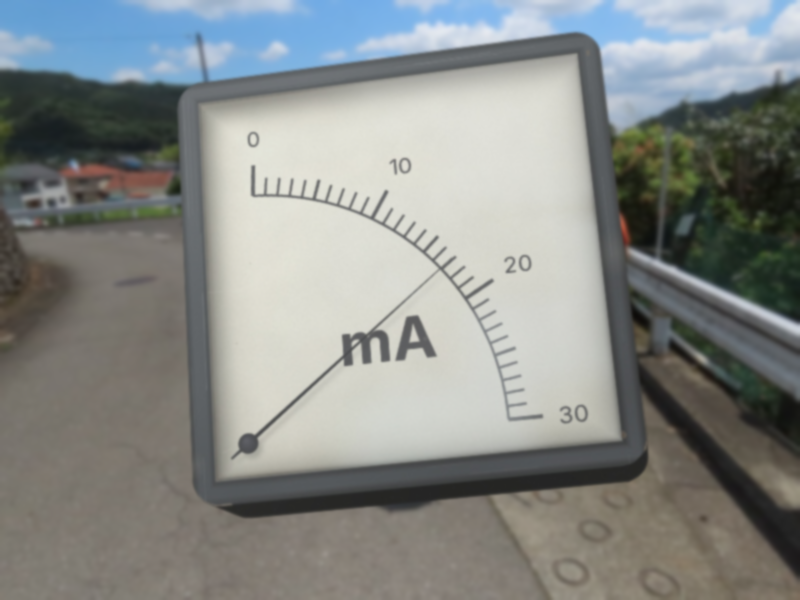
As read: 17; mA
